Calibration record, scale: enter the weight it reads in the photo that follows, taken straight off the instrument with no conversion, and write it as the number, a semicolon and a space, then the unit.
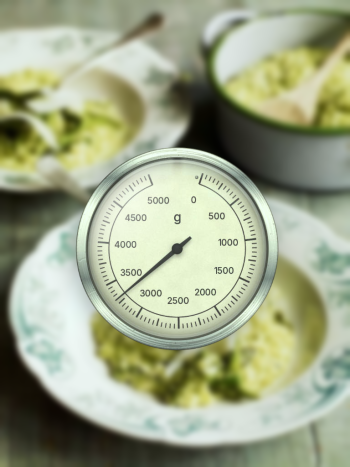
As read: 3300; g
